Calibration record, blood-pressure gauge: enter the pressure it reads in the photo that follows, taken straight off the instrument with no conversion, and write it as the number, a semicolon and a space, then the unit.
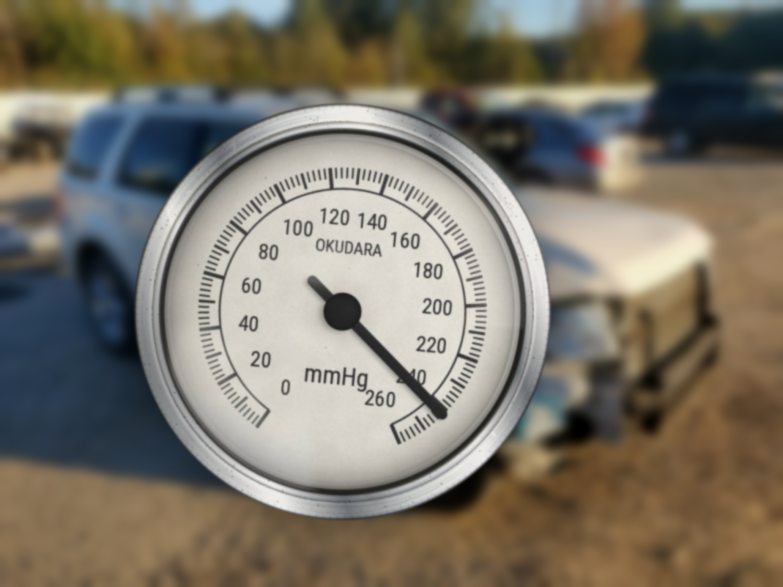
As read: 242; mmHg
